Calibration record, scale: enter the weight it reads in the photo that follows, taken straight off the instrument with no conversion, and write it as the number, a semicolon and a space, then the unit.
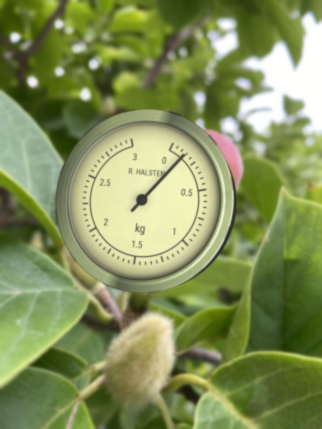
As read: 0.15; kg
